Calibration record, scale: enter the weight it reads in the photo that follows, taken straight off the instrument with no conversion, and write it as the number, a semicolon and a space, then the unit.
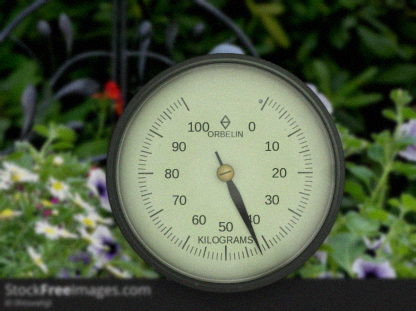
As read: 42; kg
